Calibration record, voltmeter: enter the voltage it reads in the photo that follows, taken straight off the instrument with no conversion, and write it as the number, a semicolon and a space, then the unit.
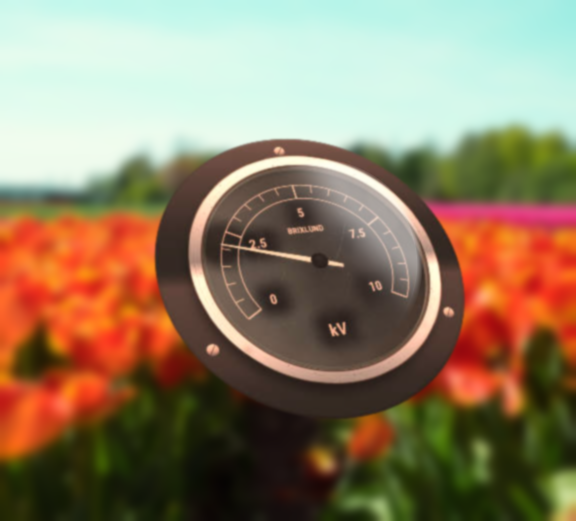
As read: 2; kV
